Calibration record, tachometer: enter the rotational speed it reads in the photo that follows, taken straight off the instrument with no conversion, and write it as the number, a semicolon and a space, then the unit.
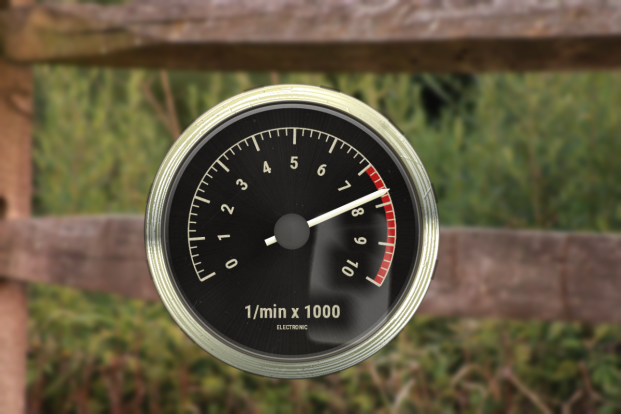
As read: 7700; rpm
